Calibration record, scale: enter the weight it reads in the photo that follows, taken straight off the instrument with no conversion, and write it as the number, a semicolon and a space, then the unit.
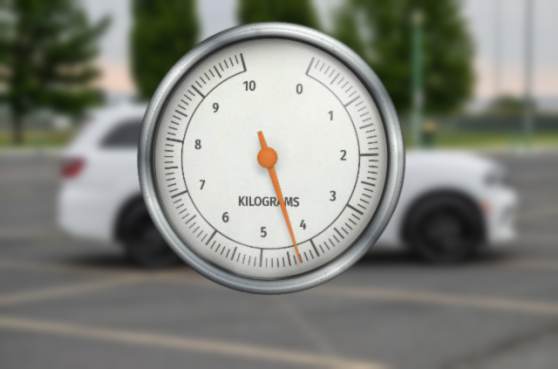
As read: 4.3; kg
